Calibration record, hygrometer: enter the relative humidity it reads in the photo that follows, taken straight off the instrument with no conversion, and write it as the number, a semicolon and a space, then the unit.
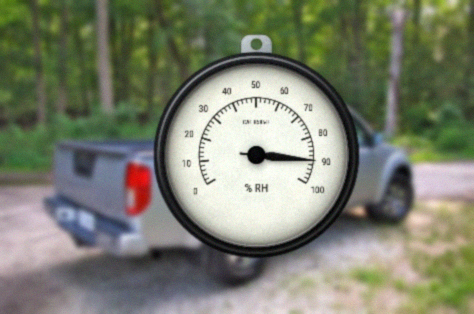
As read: 90; %
